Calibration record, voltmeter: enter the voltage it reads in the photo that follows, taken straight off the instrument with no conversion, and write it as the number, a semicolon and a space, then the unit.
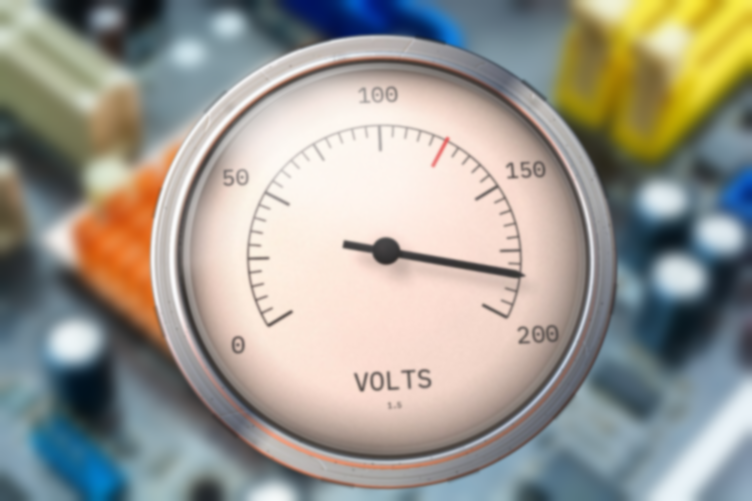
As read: 185; V
